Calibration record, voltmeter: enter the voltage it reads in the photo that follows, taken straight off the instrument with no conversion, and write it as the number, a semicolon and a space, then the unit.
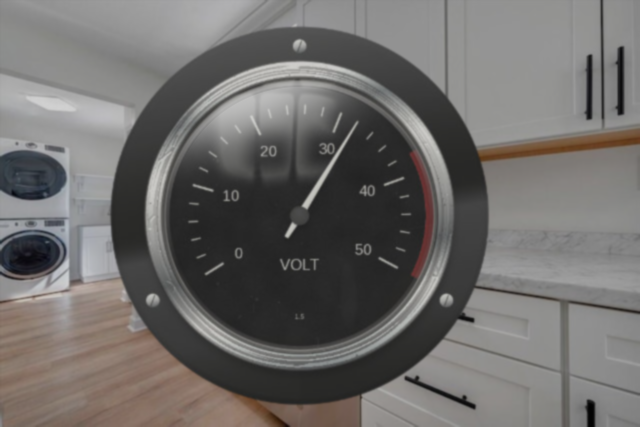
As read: 32; V
